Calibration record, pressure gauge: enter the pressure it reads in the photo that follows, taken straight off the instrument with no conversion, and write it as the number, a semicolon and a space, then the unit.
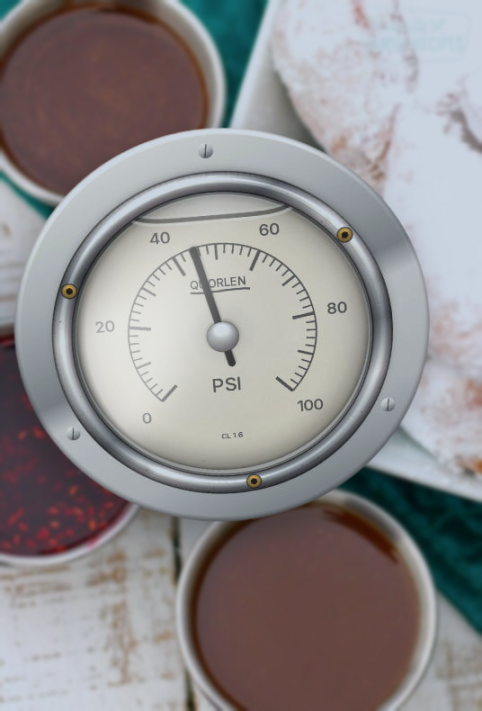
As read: 45; psi
